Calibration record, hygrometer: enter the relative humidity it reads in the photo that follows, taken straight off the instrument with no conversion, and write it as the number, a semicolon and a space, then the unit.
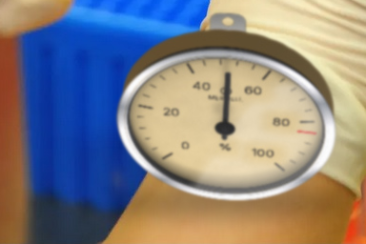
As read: 50; %
